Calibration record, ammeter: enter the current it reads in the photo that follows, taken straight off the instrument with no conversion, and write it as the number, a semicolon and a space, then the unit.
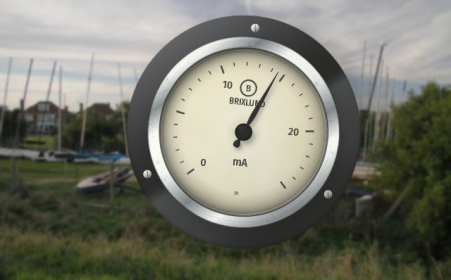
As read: 14.5; mA
